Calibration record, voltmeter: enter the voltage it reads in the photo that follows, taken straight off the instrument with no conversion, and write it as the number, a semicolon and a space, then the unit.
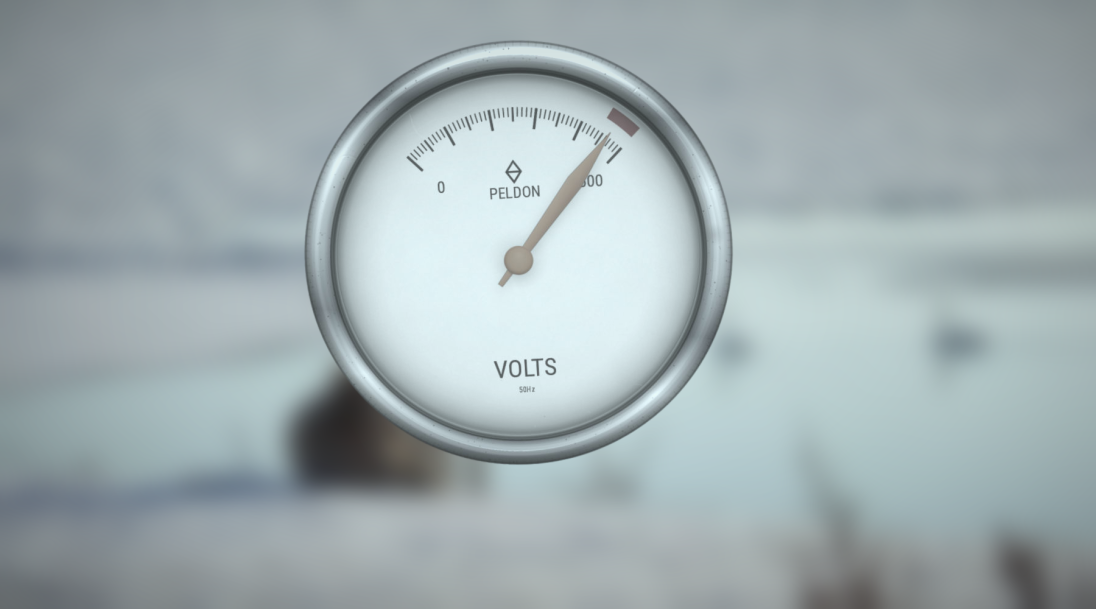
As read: 460; V
